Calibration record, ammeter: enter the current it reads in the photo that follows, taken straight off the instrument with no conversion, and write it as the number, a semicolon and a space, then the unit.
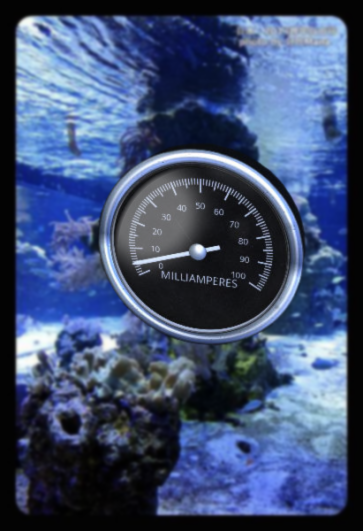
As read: 5; mA
